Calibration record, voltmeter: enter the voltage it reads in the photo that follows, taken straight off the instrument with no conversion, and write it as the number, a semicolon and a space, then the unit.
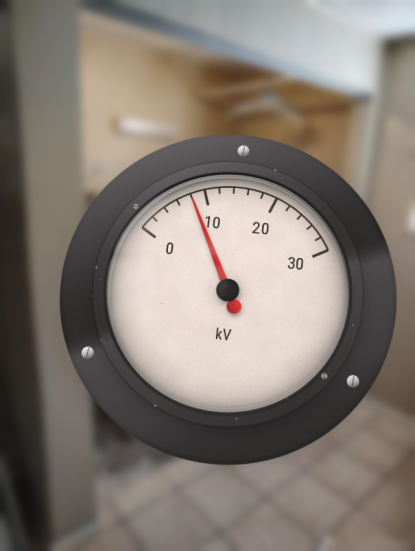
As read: 8; kV
